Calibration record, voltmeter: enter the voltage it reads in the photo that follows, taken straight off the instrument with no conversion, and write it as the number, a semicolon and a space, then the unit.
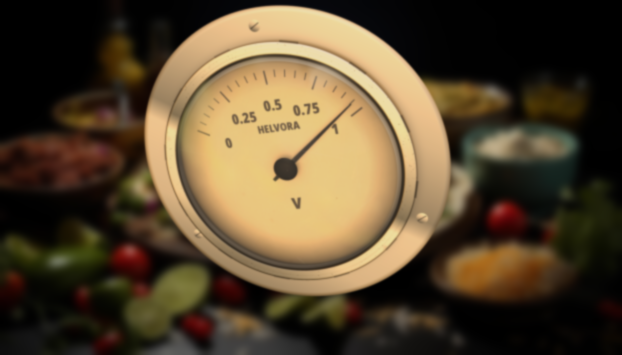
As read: 0.95; V
